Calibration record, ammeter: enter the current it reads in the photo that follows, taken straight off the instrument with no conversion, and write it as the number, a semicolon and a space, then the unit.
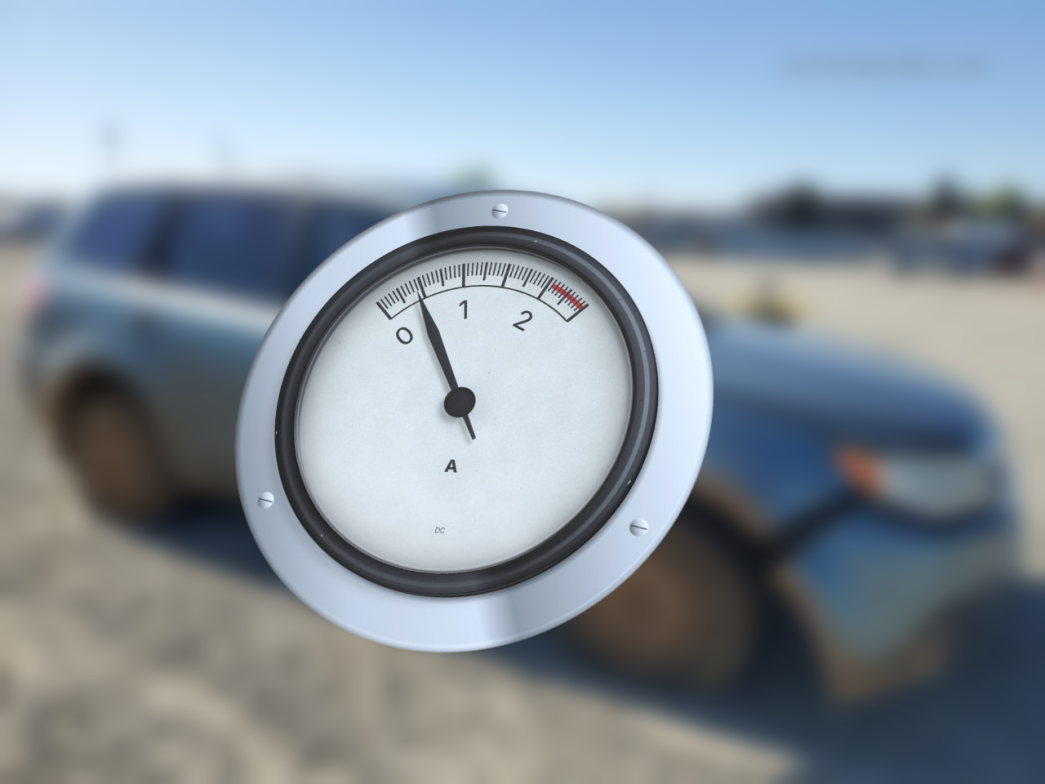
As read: 0.45; A
